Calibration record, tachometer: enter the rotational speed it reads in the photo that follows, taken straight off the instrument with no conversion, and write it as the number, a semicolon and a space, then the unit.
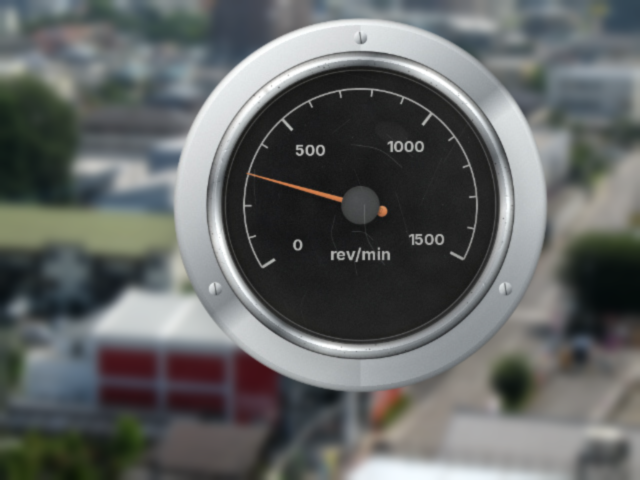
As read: 300; rpm
